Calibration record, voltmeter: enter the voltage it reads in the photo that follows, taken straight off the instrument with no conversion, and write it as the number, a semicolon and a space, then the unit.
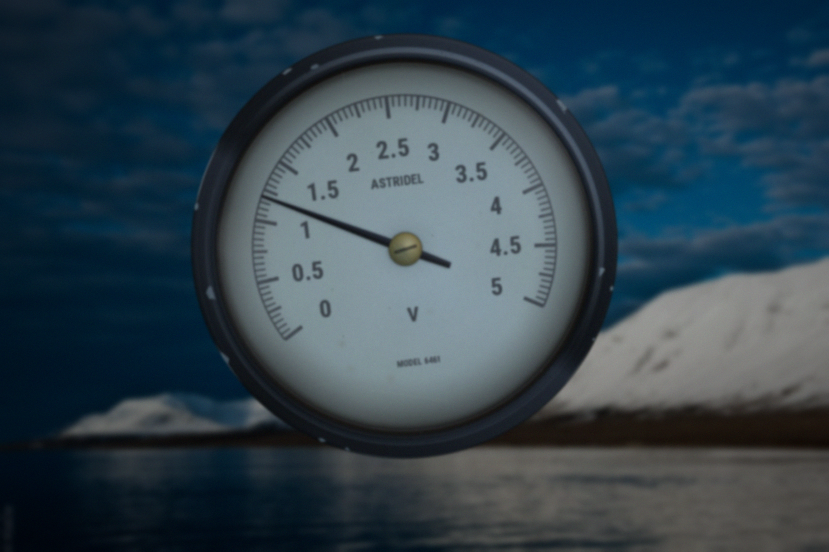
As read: 1.2; V
